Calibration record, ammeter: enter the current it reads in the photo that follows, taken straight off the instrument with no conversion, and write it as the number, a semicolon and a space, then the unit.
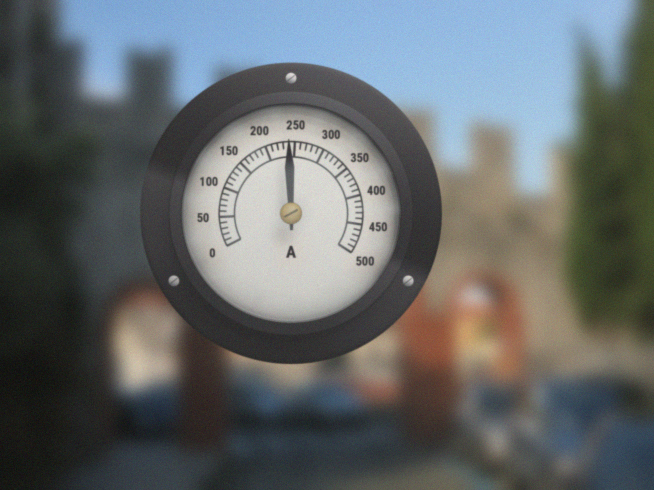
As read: 240; A
